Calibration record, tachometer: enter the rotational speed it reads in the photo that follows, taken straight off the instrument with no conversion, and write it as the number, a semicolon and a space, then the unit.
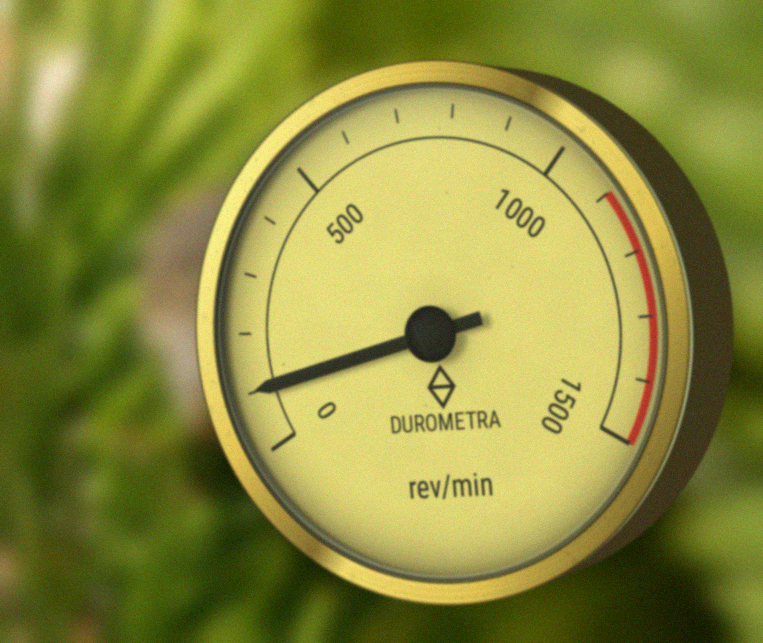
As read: 100; rpm
